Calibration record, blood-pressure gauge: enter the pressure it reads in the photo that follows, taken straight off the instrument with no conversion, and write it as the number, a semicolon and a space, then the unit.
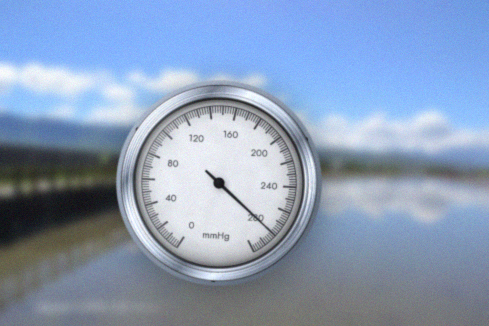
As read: 280; mmHg
